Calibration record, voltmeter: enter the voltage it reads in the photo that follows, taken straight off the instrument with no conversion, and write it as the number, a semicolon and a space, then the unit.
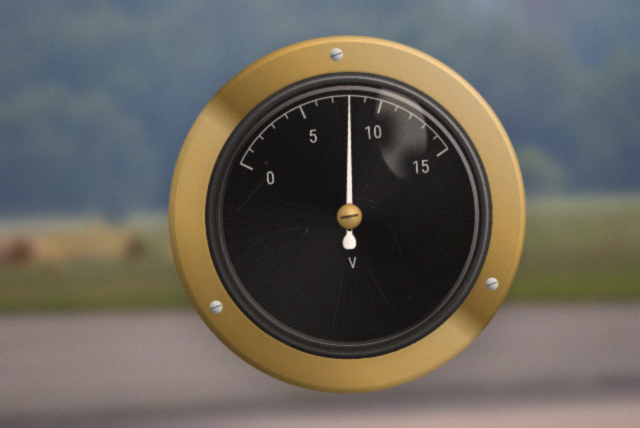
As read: 8; V
